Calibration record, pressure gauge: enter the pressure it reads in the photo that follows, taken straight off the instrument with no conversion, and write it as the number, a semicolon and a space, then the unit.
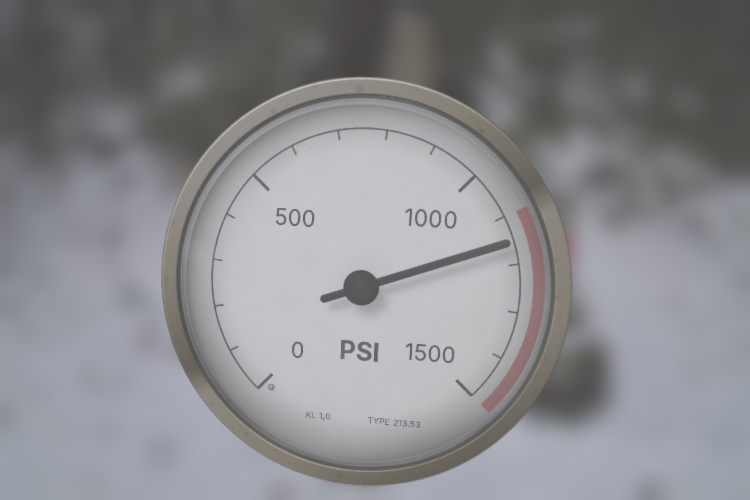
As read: 1150; psi
